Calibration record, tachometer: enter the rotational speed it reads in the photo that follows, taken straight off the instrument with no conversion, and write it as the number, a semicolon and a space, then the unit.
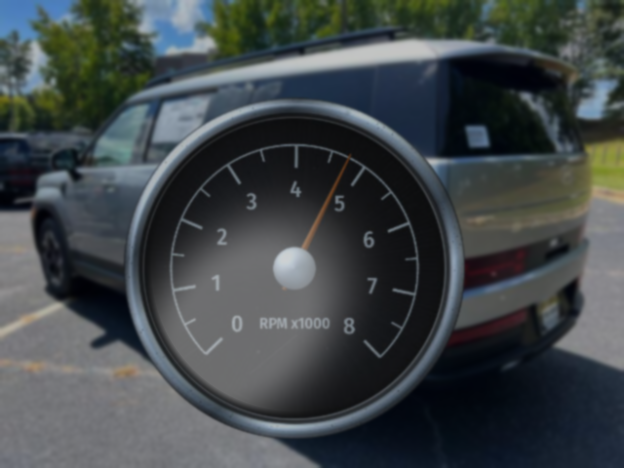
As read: 4750; rpm
